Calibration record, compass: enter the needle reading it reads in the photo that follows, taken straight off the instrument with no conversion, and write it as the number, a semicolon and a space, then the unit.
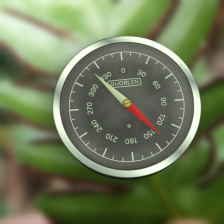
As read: 140; °
